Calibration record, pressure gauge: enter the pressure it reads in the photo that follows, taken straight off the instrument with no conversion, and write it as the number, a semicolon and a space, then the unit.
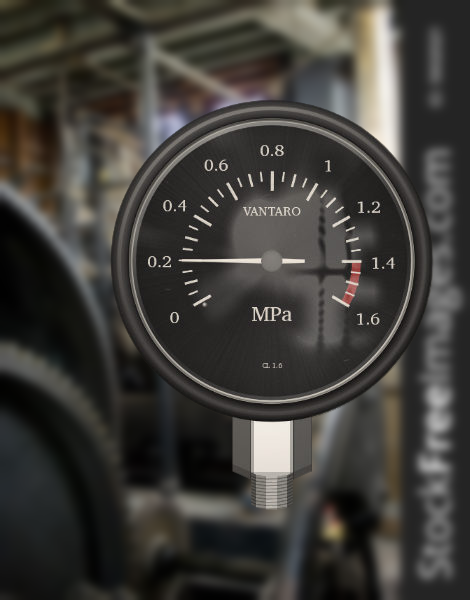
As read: 0.2; MPa
